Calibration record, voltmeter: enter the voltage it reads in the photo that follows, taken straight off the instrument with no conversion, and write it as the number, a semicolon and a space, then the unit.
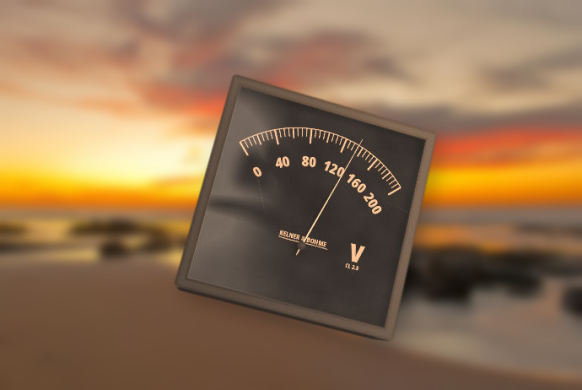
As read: 135; V
